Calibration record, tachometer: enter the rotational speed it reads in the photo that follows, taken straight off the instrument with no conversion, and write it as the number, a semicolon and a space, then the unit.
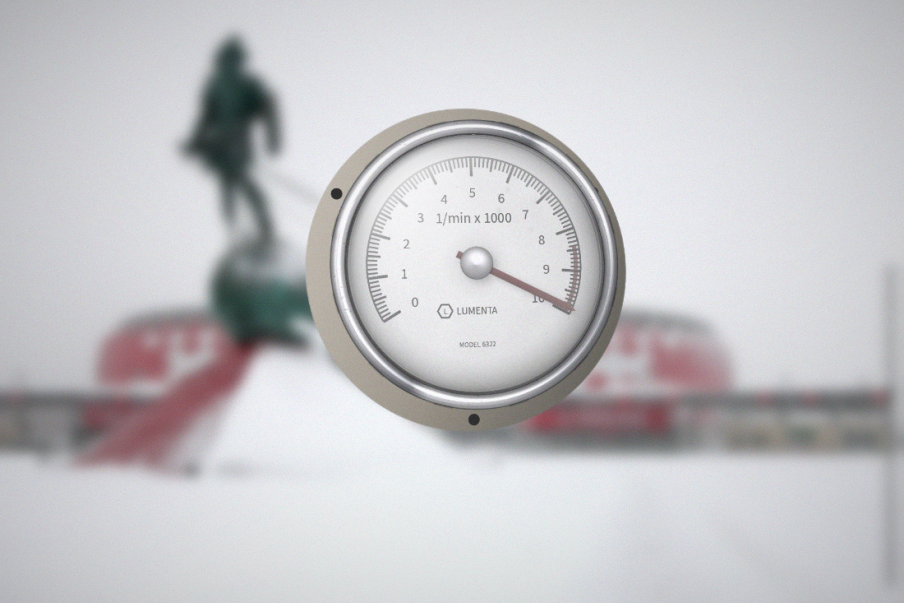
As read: 9900; rpm
